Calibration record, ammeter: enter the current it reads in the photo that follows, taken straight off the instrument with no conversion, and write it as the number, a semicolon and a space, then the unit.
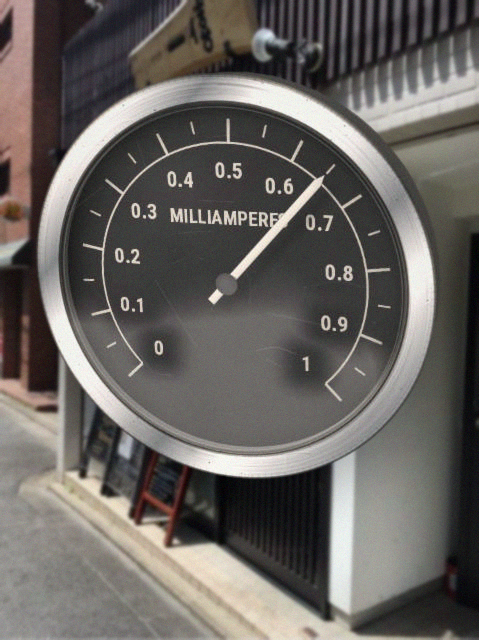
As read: 0.65; mA
